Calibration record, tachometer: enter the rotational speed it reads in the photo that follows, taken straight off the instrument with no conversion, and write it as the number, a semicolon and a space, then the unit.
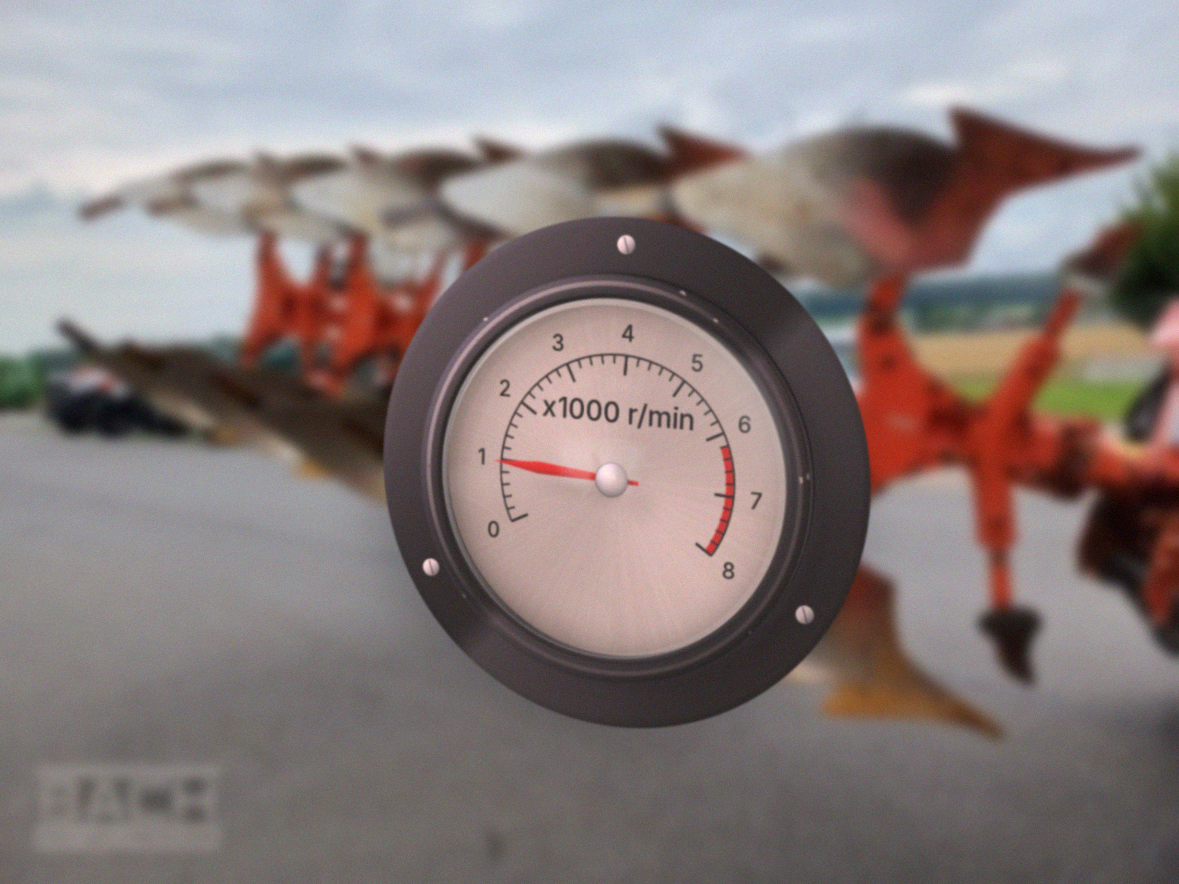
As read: 1000; rpm
